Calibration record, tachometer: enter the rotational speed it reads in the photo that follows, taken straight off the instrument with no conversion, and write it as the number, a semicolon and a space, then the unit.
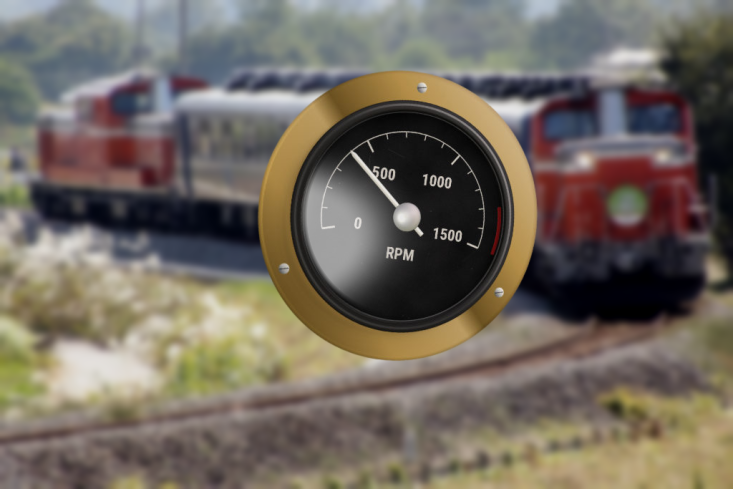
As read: 400; rpm
